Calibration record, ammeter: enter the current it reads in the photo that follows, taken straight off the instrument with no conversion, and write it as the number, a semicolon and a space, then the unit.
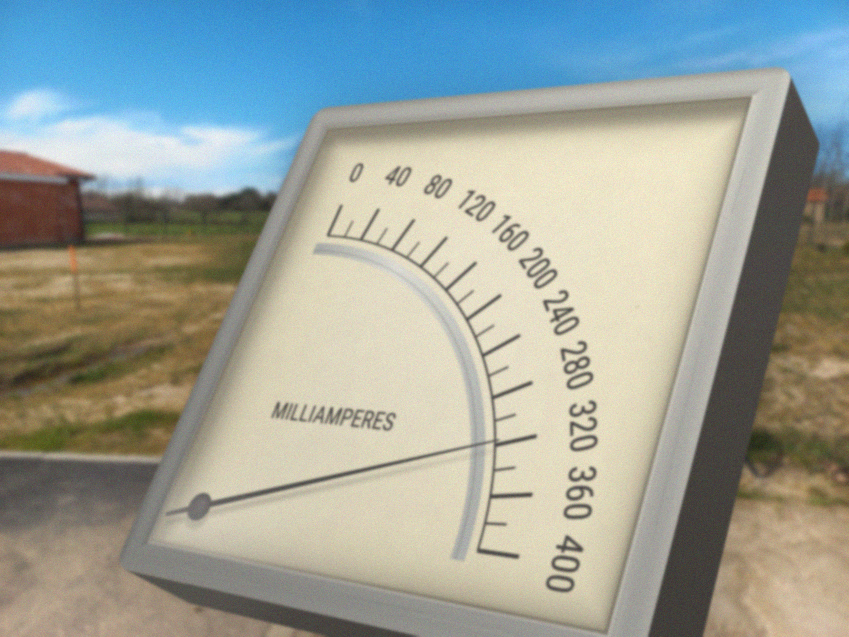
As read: 320; mA
